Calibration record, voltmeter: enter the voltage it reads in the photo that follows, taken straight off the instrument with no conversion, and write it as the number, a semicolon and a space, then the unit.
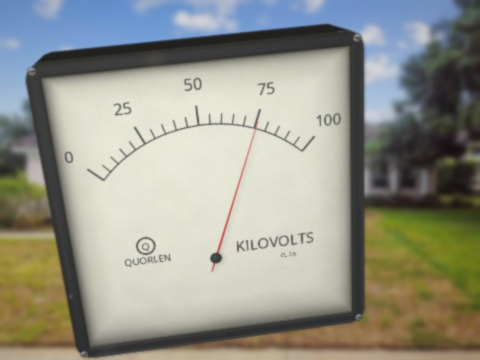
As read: 75; kV
